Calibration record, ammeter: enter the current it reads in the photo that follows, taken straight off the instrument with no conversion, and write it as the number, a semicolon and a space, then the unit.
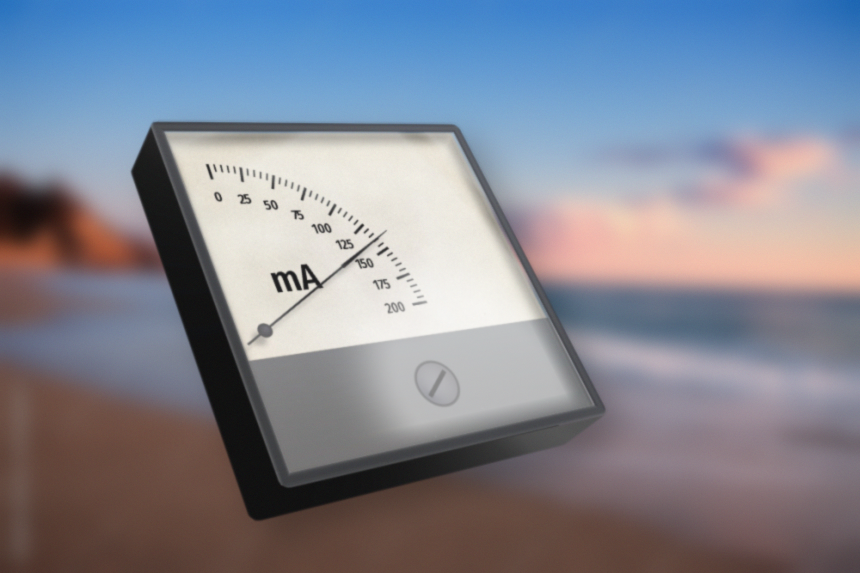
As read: 140; mA
